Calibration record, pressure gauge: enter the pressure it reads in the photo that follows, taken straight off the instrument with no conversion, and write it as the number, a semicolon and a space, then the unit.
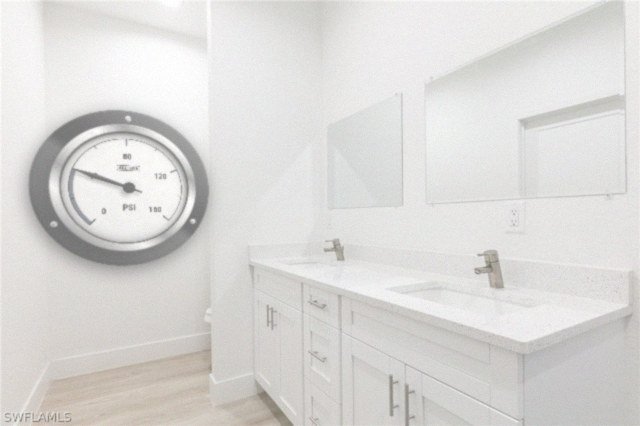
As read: 40; psi
